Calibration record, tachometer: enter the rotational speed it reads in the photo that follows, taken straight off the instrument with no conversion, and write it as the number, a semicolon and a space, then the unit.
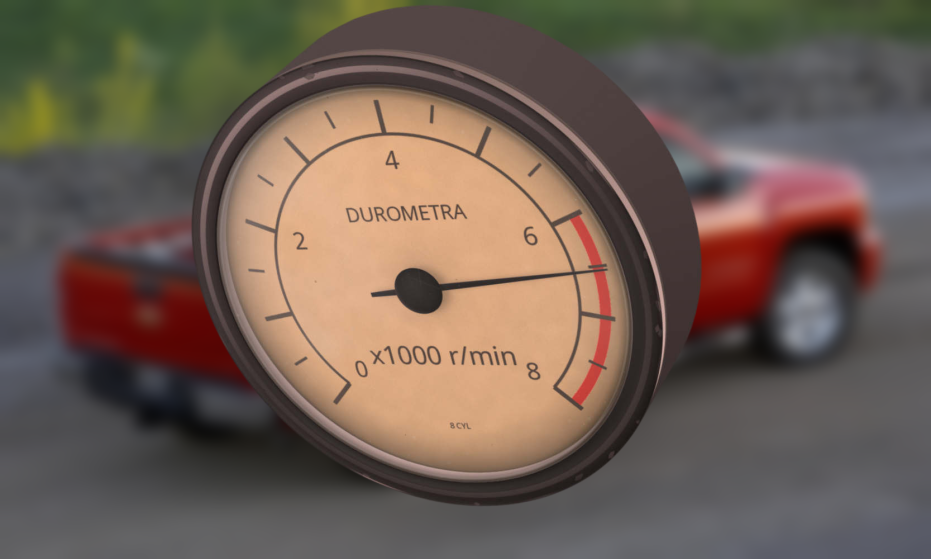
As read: 6500; rpm
